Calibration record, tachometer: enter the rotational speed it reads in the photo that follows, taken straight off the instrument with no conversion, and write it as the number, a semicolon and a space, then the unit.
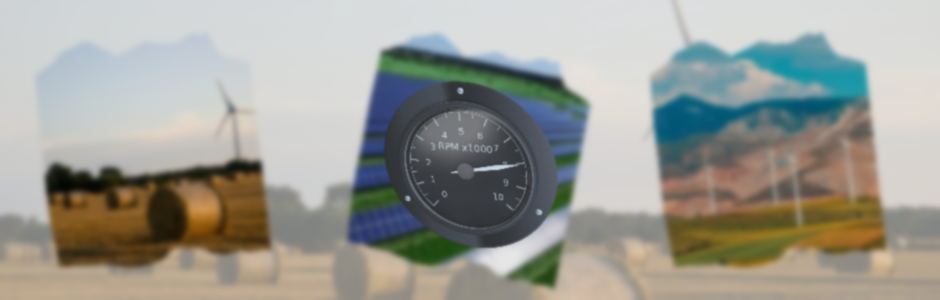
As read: 8000; rpm
